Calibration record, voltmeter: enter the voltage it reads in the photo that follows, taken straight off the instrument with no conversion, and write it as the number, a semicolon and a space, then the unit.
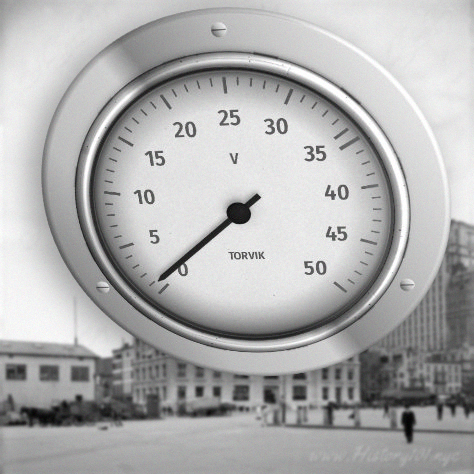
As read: 1; V
